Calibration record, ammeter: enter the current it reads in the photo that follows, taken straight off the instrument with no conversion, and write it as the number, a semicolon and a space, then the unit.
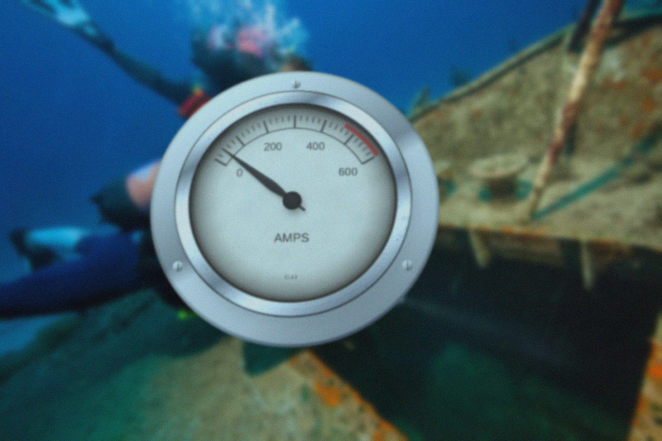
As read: 40; A
